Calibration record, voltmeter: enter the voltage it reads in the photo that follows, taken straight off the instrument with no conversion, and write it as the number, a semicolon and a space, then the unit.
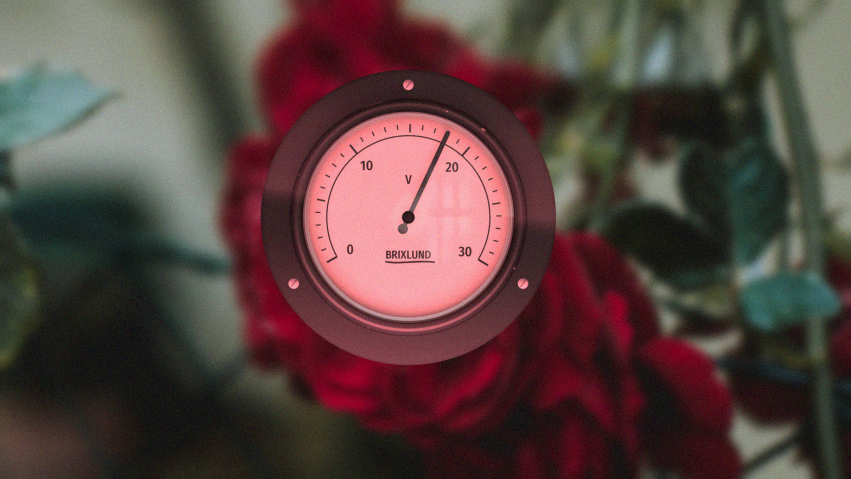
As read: 18; V
